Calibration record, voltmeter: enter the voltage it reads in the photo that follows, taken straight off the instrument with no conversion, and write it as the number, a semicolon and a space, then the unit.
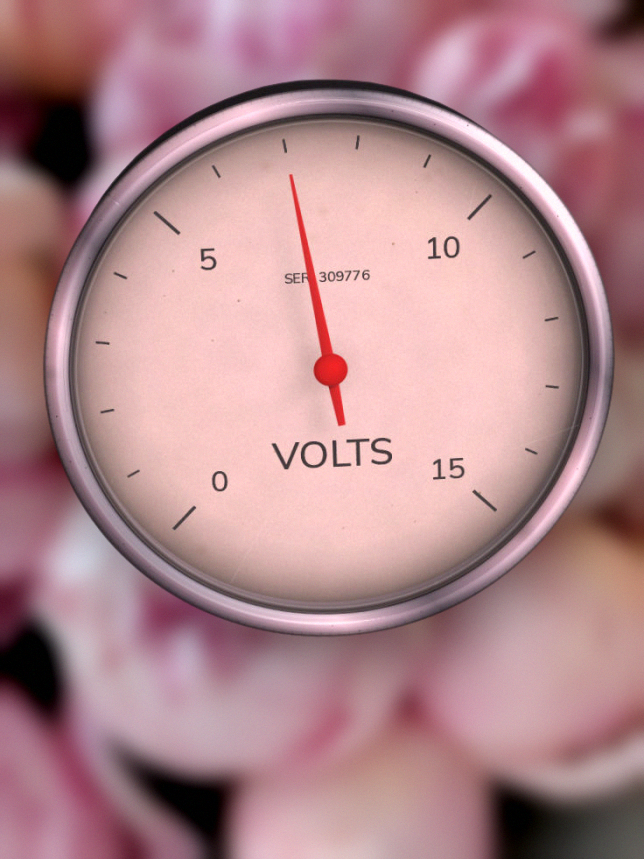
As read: 7; V
